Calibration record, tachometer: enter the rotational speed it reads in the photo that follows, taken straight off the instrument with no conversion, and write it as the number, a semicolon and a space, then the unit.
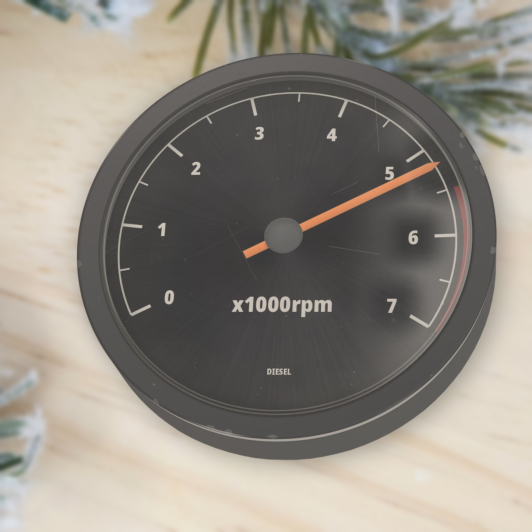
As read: 5250; rpm
